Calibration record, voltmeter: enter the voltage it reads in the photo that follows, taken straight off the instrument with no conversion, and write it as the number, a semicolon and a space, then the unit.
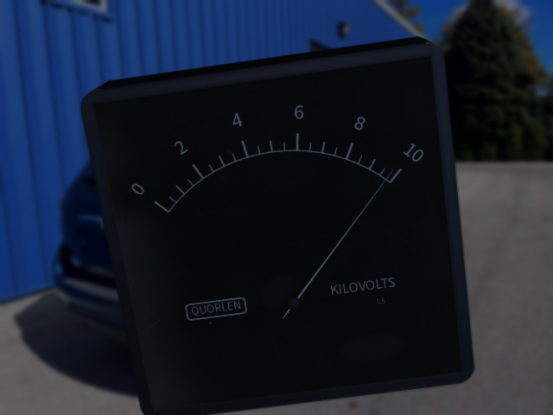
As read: 9.75; kV
